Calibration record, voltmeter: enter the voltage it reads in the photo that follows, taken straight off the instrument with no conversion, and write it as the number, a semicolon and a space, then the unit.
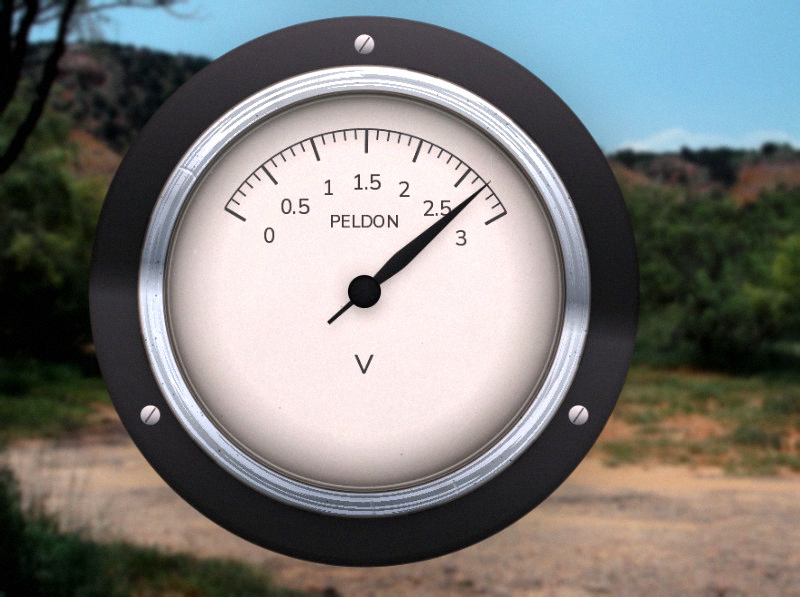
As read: 2.7; V
